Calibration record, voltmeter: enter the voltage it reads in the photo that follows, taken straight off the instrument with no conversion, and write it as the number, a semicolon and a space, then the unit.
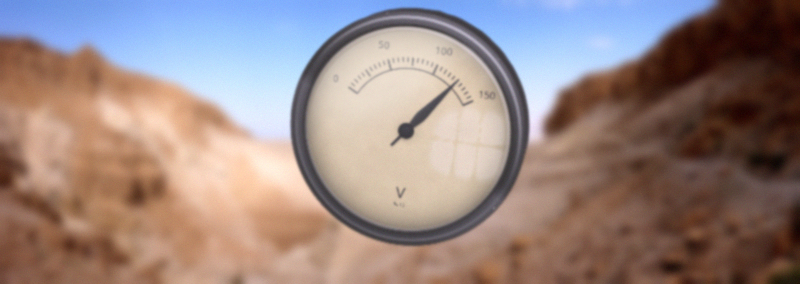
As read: 125; V
